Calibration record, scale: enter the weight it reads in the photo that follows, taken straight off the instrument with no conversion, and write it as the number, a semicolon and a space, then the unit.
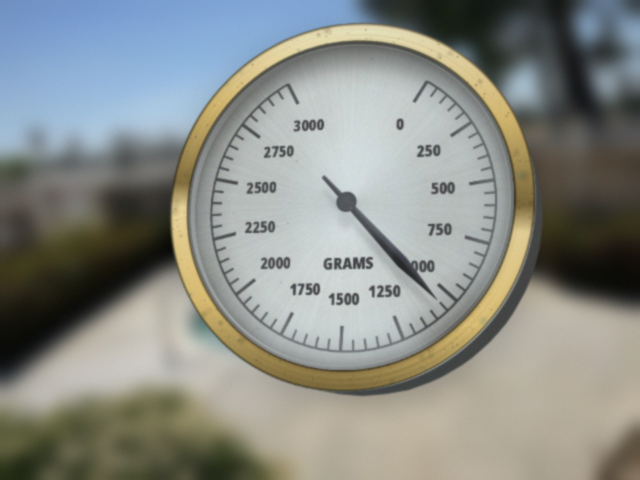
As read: 1050; g
